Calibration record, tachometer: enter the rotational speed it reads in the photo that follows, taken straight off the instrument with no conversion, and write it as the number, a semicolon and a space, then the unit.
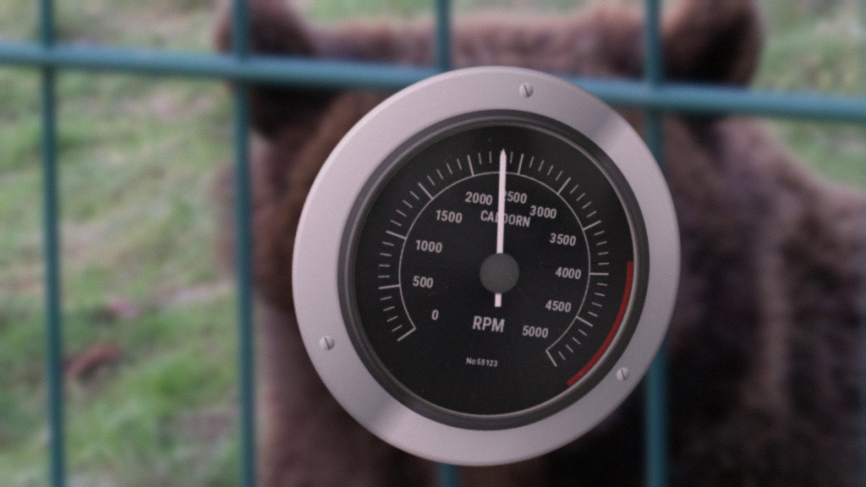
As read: 2300; rpm
